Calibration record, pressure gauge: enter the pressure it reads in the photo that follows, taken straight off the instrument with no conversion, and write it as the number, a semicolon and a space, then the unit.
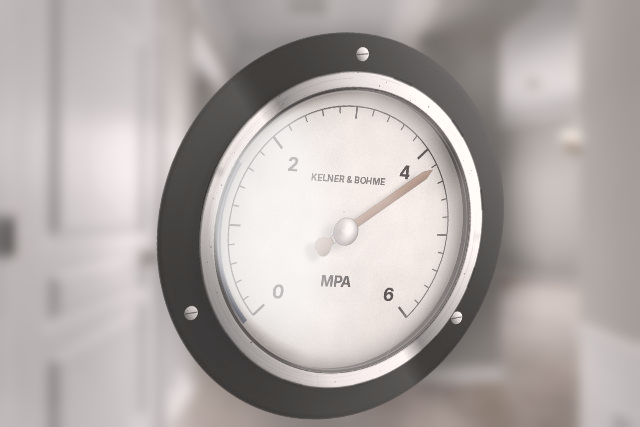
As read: 4.2; MPa
